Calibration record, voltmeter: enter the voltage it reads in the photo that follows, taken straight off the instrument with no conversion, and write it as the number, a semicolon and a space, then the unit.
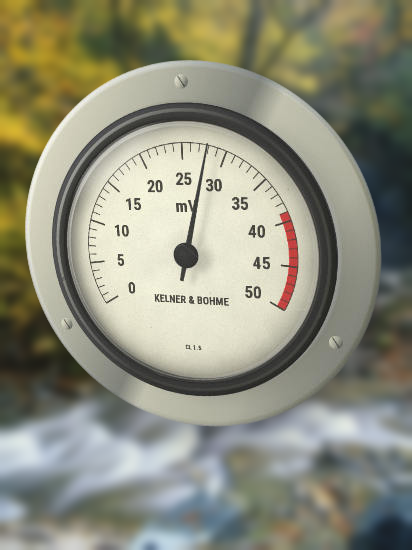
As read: 28; mV
